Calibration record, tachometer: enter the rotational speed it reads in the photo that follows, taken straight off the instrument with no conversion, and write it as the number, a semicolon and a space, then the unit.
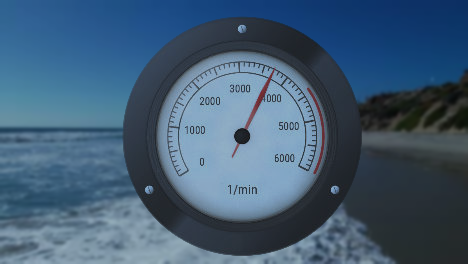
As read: 3700; rpm
